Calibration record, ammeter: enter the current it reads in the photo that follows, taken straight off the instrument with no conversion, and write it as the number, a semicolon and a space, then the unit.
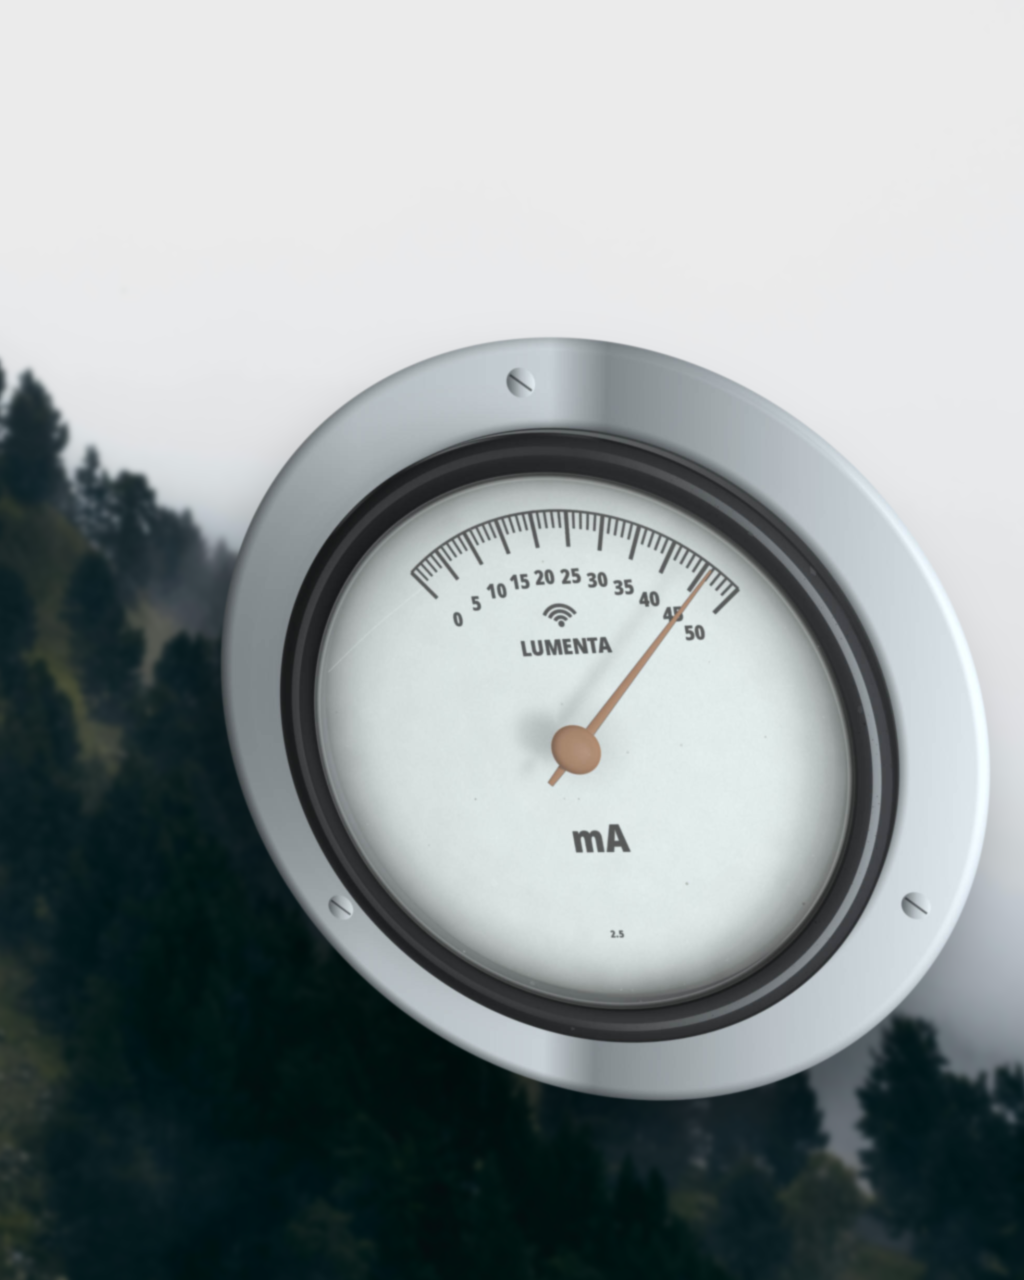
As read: 46; mA
